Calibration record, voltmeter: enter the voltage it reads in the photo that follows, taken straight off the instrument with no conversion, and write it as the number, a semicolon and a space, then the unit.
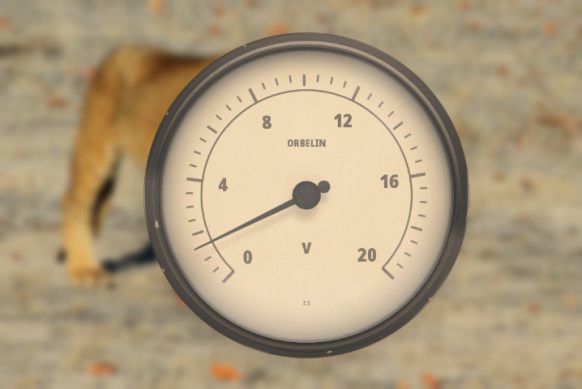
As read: 1.5; V
